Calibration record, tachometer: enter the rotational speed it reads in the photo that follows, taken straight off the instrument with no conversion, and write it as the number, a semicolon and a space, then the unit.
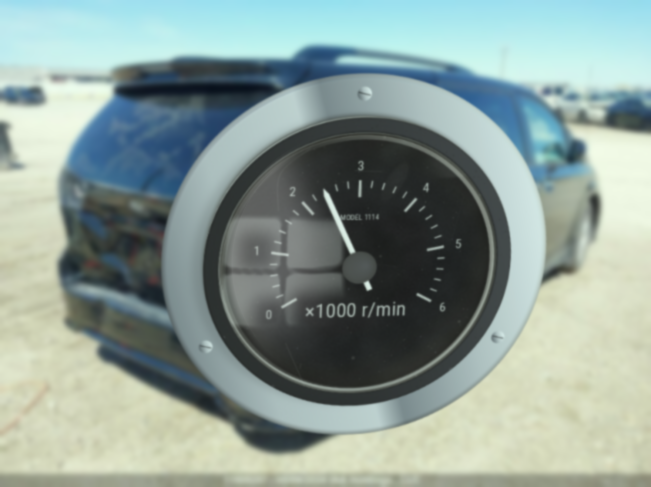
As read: 2400; rpm
